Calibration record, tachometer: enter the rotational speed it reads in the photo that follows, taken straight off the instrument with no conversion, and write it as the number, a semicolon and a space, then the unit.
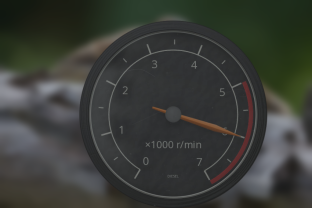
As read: 6000; rpm
